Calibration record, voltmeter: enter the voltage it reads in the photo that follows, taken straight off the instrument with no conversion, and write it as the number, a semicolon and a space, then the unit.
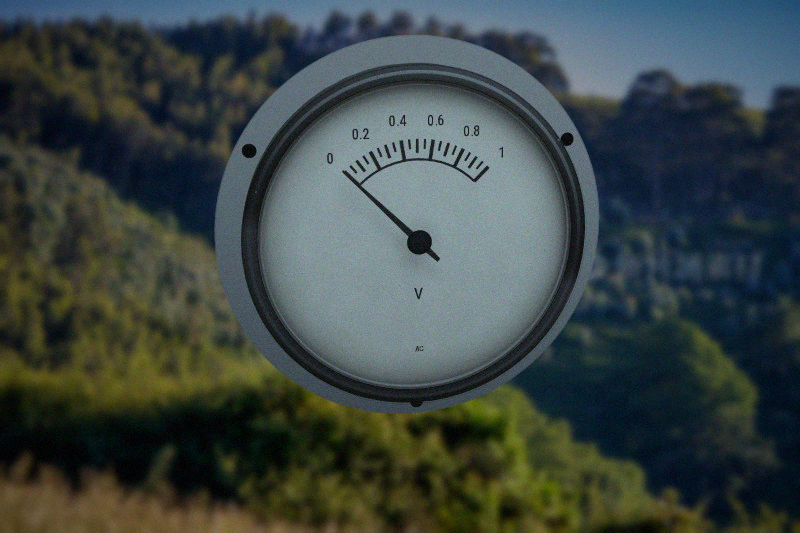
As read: 0; V
